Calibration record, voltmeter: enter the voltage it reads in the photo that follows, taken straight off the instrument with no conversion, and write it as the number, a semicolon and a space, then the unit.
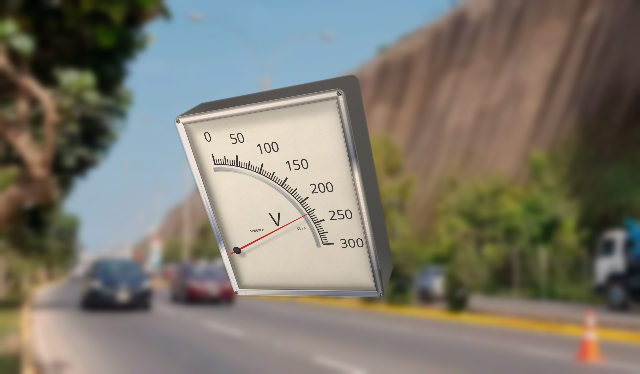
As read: 225; V
